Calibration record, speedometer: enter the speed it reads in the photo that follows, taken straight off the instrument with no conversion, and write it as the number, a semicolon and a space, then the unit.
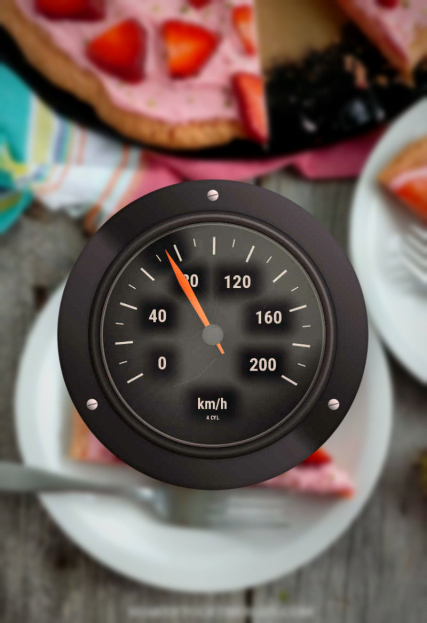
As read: 75; km/h
